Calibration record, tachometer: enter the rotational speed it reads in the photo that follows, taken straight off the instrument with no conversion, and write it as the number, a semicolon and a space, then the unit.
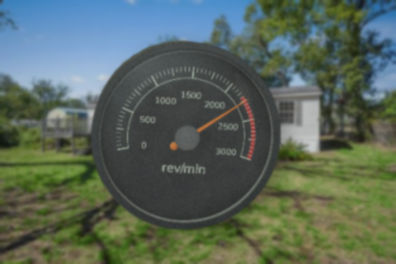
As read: 2250; rpm
